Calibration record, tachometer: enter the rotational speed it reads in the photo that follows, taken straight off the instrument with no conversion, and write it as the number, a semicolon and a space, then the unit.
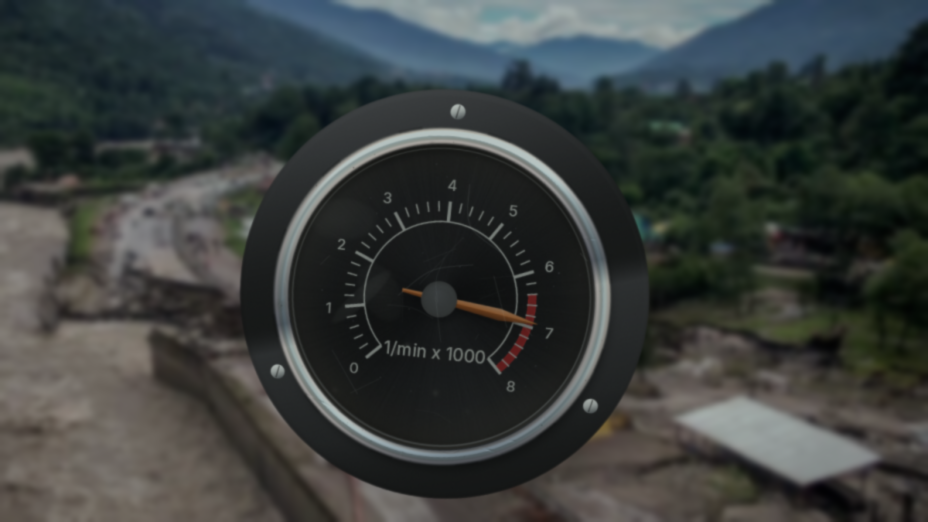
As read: 6900; rpm
